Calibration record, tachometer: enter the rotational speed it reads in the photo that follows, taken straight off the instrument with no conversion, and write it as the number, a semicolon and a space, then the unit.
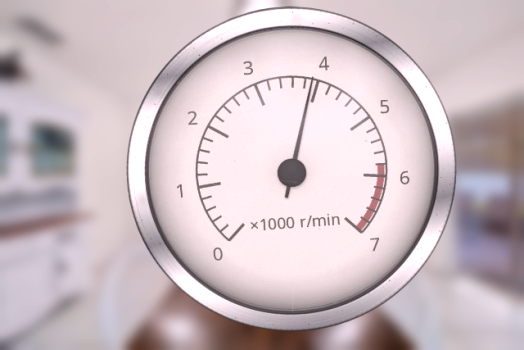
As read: 3900; rpm
